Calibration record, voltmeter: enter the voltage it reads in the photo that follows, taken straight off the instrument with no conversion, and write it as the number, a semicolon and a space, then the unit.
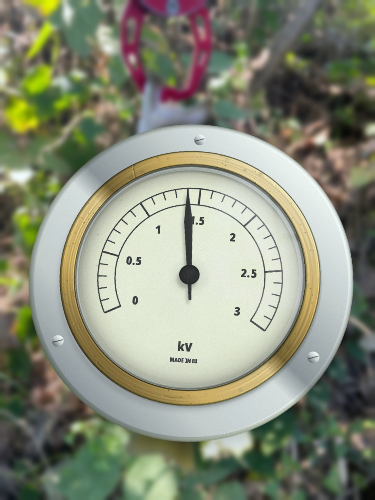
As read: 1.4; kV
